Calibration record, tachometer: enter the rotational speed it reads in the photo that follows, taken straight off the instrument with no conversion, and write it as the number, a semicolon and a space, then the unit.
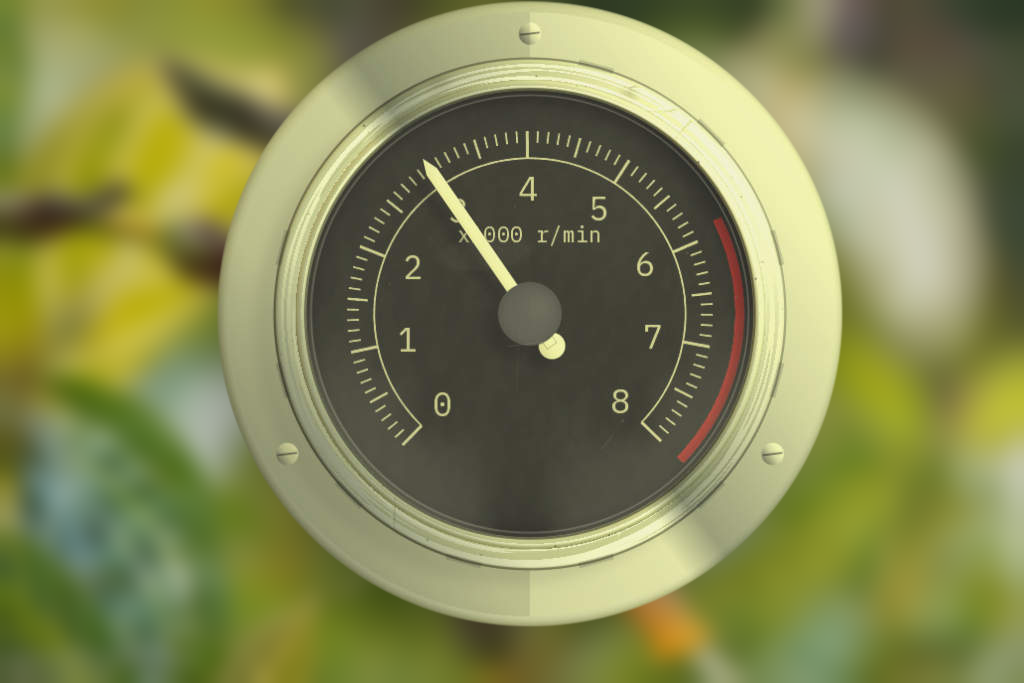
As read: 3000; rpm
